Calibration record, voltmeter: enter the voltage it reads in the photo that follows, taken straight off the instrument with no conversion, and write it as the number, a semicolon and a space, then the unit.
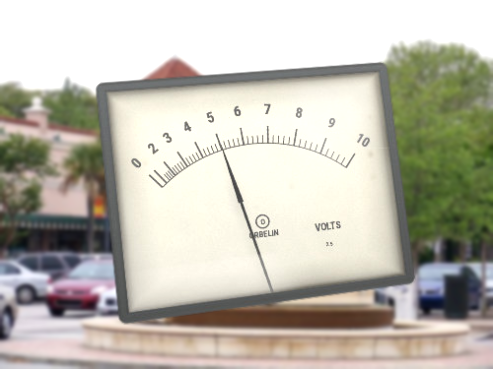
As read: 5; V
